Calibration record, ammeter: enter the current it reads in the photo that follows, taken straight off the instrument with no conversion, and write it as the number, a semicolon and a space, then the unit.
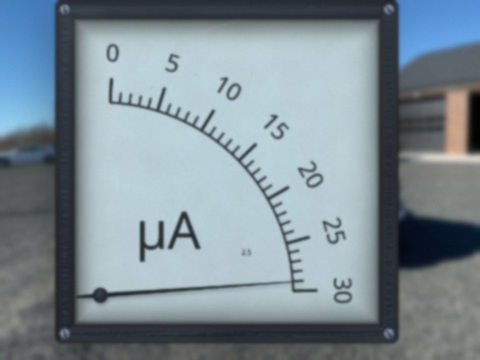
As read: 29; µA
